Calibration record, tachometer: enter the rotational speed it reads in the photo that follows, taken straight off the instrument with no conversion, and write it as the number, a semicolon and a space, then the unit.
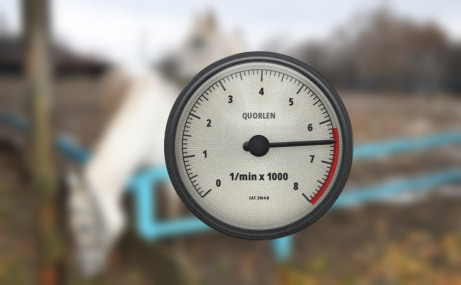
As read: 6500; rpm
